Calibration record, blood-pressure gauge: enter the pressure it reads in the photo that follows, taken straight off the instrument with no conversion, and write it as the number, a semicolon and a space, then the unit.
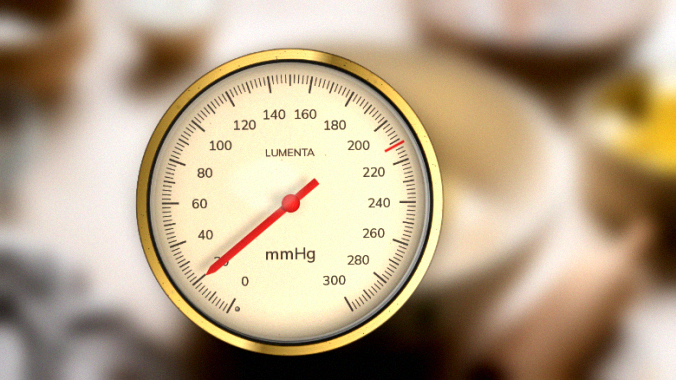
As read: 20; mmHg
